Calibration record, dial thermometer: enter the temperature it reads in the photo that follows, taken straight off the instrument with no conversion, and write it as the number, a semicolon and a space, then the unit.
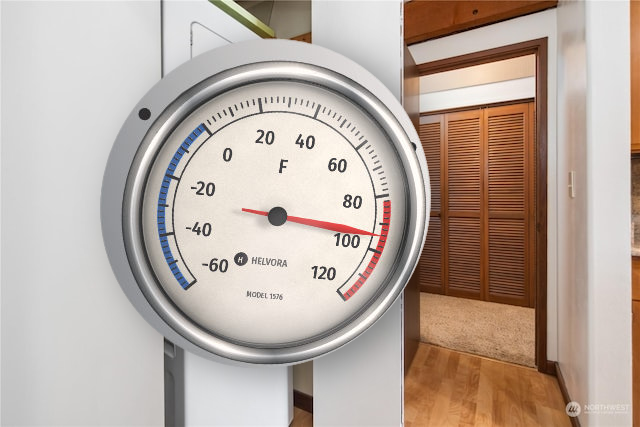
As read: 94; °F
